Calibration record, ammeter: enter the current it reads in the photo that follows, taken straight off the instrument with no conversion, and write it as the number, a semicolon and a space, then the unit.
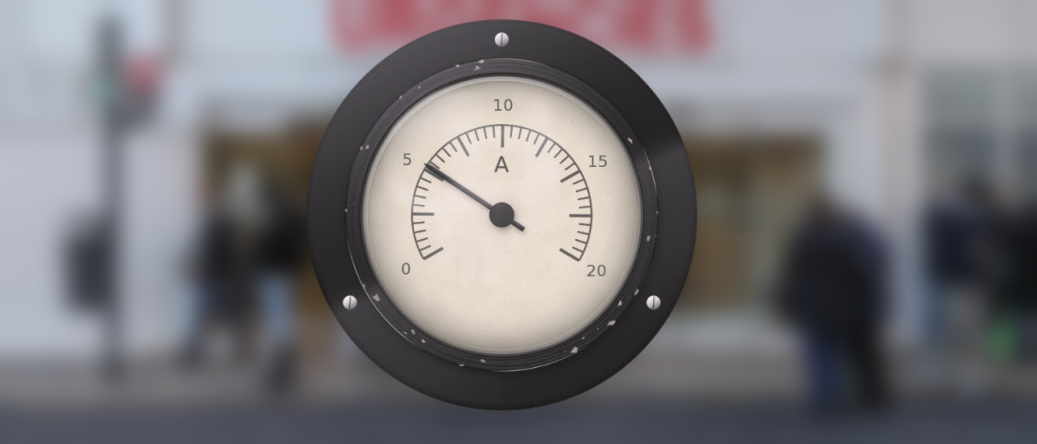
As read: 5.25; A
